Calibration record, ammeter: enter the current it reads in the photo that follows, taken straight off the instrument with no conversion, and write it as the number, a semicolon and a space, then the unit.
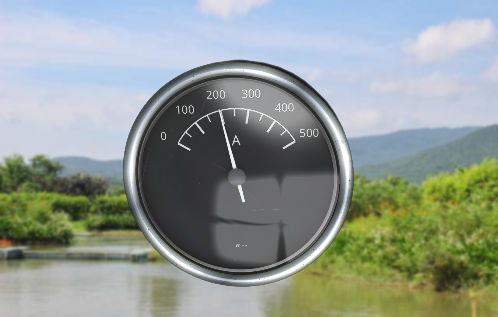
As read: 200; A
